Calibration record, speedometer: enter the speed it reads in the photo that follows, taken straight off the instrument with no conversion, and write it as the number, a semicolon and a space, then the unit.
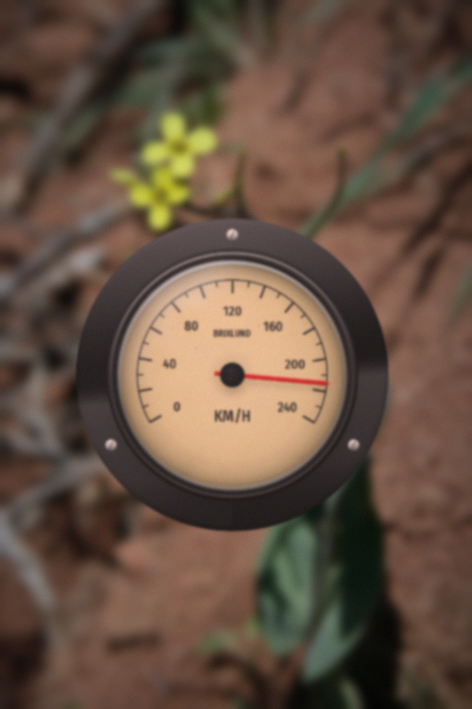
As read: 215; km/h
